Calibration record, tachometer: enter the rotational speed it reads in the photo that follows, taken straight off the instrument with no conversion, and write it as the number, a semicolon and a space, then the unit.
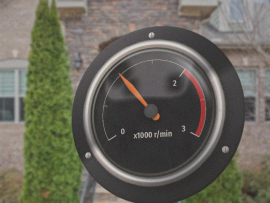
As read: 1000; rpm
